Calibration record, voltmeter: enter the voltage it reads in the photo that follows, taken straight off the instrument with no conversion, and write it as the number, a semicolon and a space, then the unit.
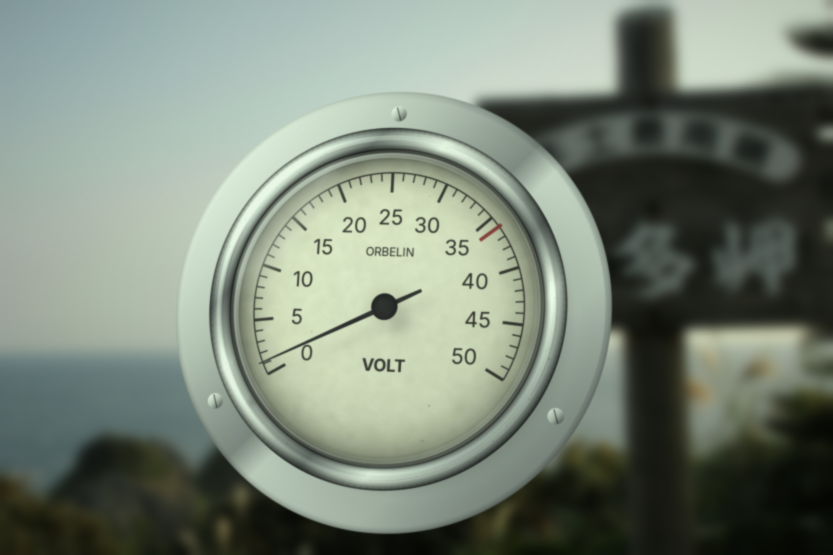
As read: 1; V
